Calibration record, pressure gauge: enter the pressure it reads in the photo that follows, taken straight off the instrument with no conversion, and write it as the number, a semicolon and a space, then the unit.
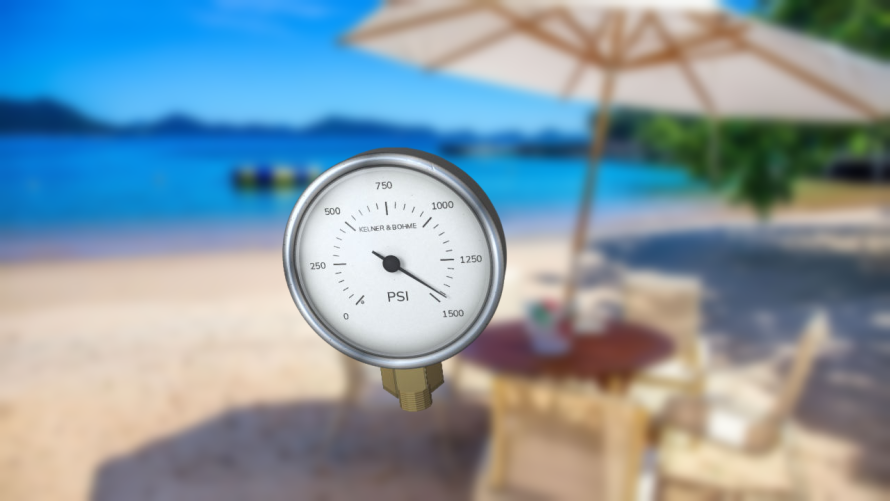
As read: 1450; psi
